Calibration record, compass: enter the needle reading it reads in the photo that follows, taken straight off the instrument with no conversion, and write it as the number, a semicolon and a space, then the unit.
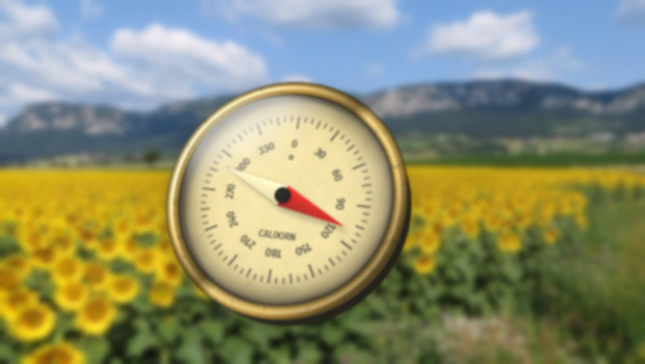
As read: 110; °
